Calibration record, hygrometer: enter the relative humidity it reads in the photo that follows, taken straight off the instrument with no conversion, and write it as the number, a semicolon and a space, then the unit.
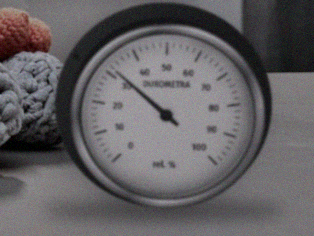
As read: 32; %
